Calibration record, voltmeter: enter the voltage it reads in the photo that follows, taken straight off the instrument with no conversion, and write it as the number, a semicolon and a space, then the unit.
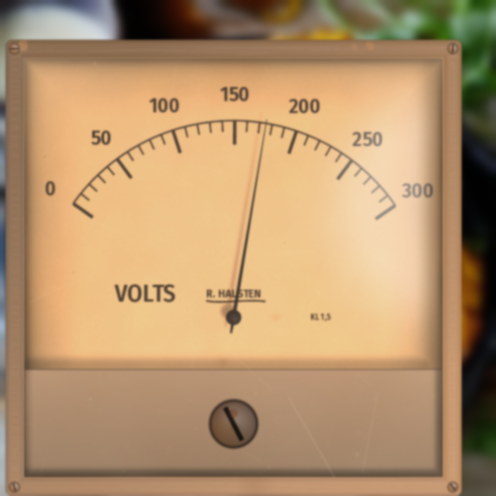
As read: 175; V
